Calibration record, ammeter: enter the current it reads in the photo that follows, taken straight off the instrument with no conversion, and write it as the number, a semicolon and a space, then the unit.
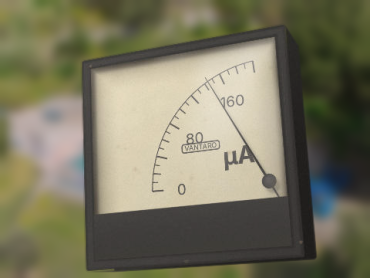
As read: 145; µA
